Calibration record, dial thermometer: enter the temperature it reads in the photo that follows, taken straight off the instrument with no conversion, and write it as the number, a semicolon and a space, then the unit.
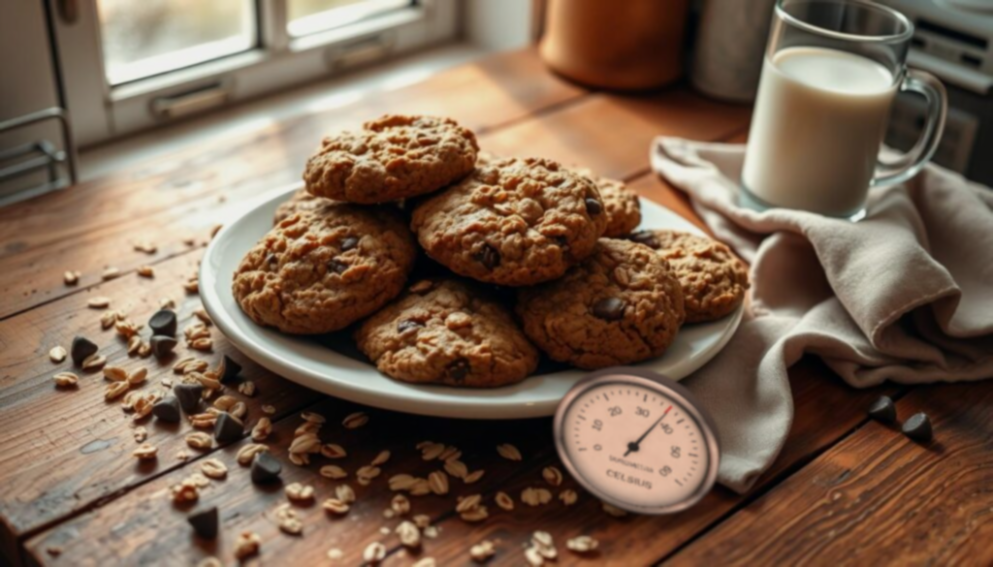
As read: 36; °C
